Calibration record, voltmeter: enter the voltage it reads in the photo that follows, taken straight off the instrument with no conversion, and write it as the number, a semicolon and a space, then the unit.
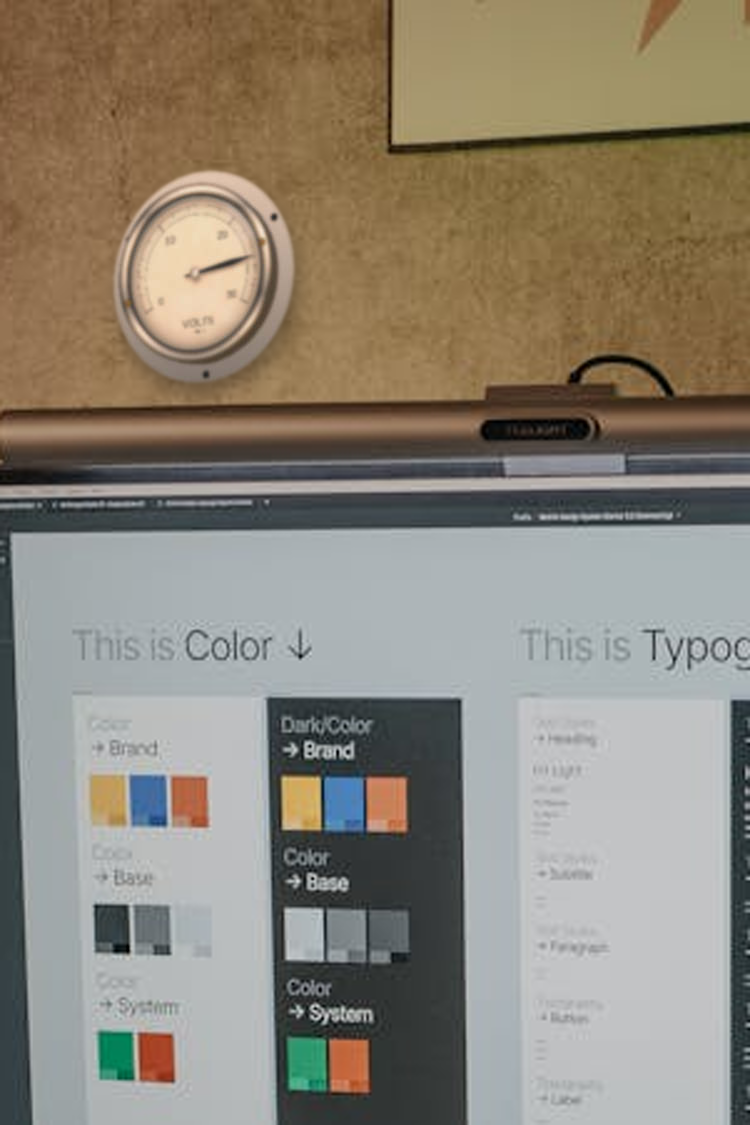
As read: 25; V
